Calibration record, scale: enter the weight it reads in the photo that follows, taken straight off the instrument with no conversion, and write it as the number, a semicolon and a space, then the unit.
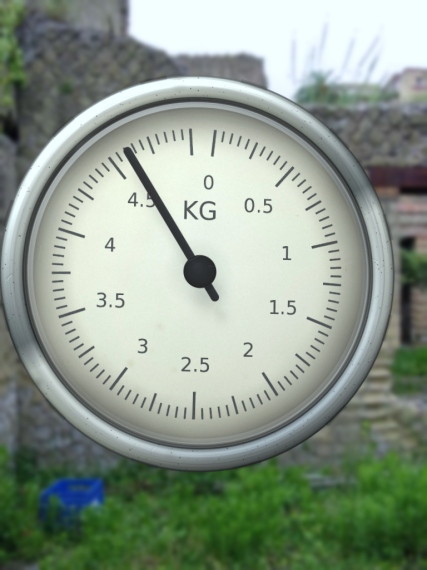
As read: 4.6; kg
